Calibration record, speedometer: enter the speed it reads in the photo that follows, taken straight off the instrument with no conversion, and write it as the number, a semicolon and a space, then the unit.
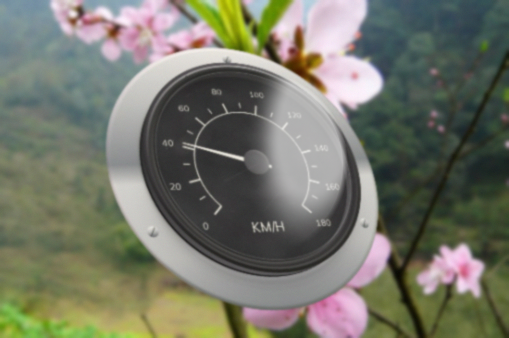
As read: 40; km/h
